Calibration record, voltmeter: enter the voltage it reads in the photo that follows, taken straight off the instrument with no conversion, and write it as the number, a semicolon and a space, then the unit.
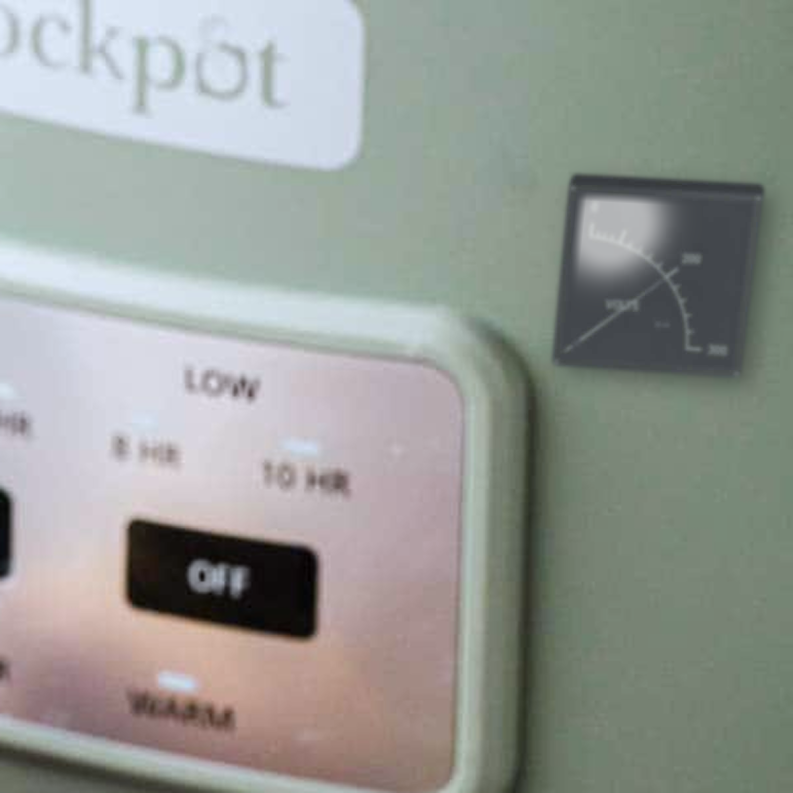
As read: 200; V
